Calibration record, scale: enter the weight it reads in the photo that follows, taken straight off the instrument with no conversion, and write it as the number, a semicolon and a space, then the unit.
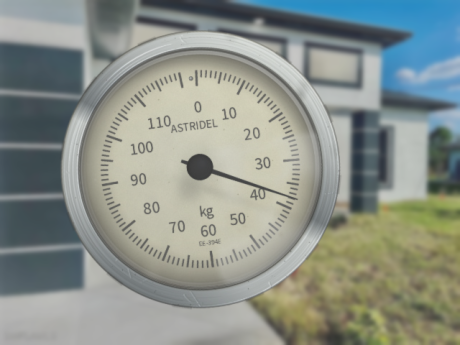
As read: 38; kg
